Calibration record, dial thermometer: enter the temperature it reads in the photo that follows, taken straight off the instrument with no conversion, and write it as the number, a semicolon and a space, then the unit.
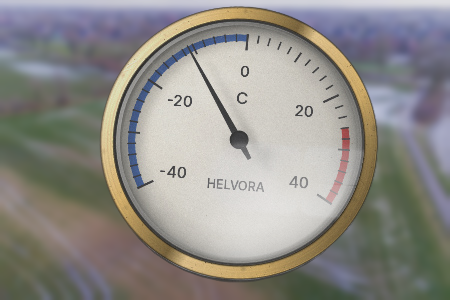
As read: -11; °C
